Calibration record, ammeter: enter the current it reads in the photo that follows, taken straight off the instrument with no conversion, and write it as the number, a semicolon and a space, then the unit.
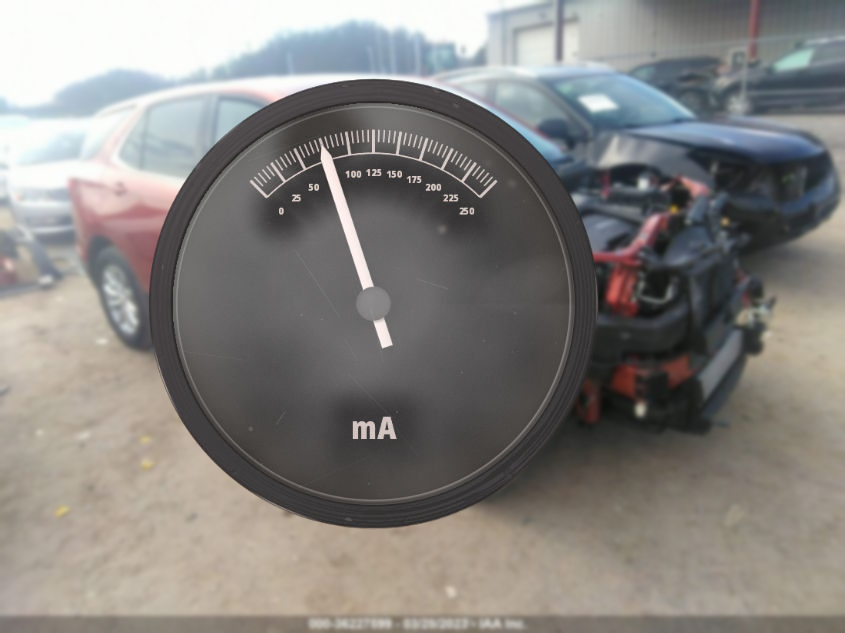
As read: 75; mA
